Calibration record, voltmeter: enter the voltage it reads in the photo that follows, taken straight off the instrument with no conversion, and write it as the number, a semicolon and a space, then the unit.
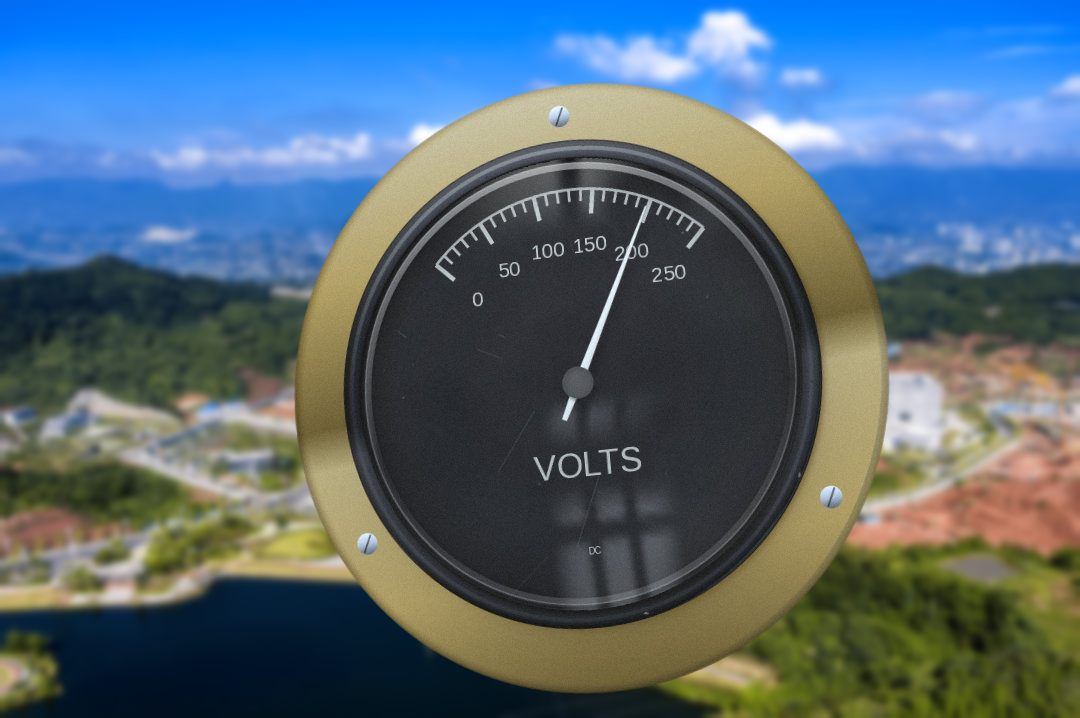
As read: 200; V
